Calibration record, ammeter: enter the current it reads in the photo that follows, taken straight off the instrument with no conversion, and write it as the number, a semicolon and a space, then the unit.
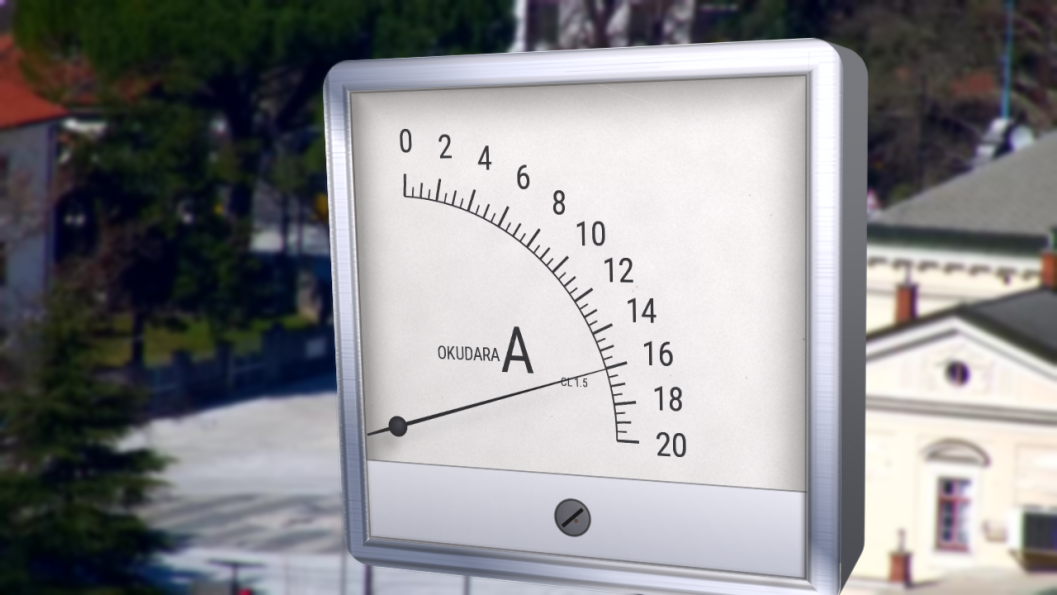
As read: 16; A
